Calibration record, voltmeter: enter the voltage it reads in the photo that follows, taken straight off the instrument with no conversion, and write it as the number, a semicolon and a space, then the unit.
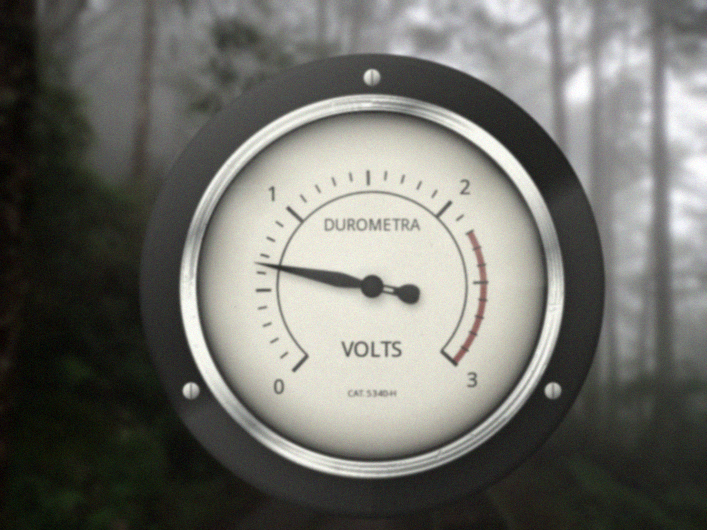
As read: 0.65; V
